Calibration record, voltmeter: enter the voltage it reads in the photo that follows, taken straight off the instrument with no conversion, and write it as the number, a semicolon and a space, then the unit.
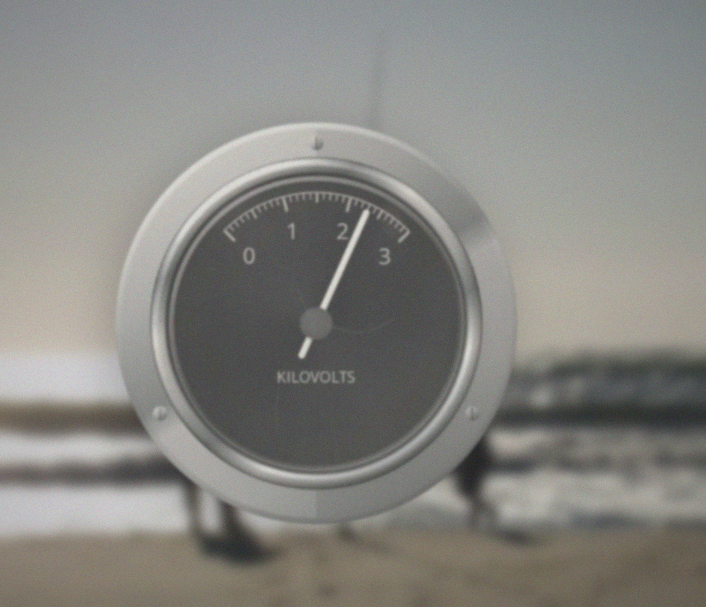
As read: 2.3; kV
